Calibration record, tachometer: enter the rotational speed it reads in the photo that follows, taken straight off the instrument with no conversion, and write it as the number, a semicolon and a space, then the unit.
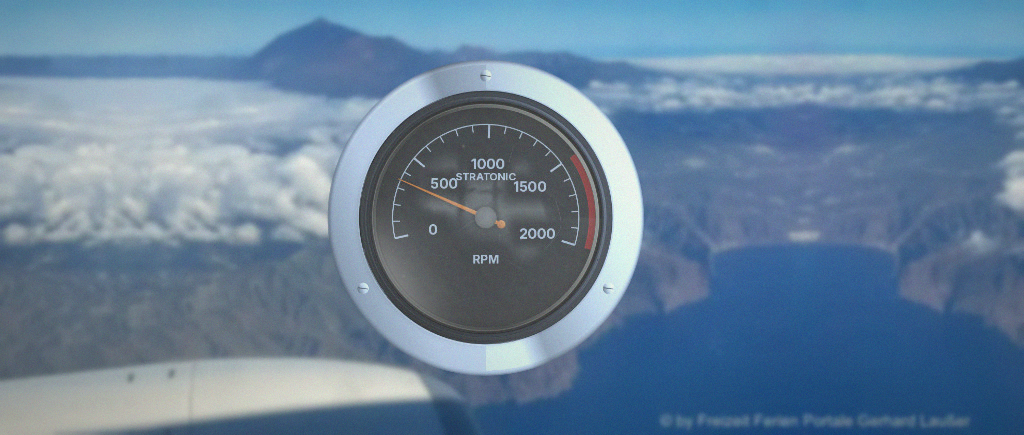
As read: 350; rpm
